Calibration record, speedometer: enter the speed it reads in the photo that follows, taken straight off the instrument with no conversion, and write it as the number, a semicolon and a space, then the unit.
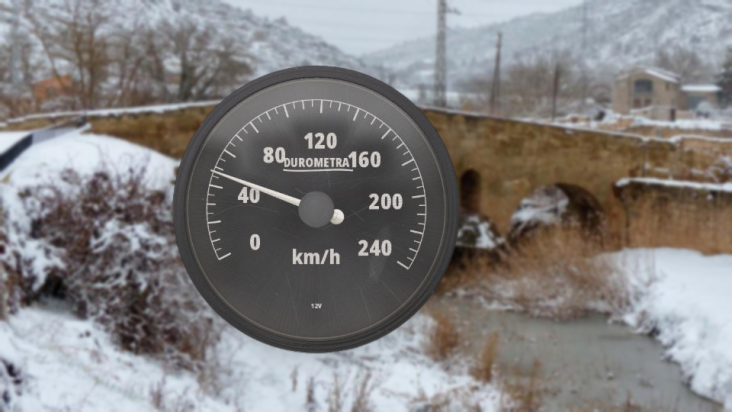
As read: 47.5; km/h
